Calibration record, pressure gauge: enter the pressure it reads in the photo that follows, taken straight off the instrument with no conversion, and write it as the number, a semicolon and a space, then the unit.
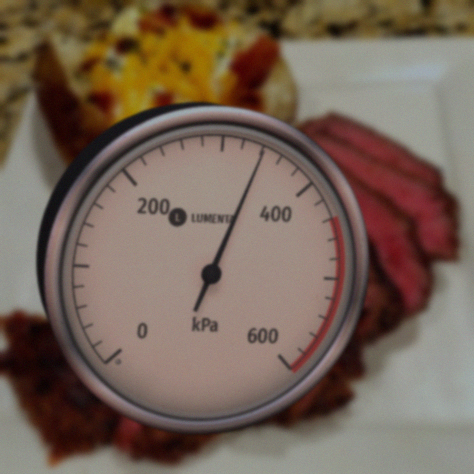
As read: 340; kPa
